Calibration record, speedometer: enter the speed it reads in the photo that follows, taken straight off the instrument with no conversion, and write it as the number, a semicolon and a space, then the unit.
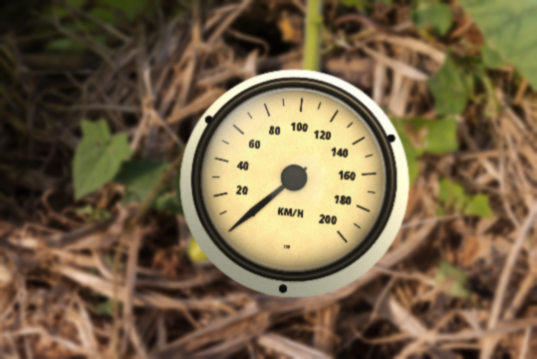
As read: 0; km/h
